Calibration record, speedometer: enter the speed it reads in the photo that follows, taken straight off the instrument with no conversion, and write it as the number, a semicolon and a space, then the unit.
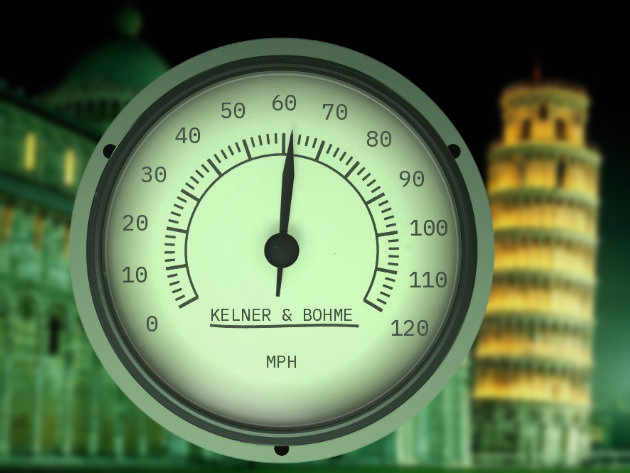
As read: 62; mph
